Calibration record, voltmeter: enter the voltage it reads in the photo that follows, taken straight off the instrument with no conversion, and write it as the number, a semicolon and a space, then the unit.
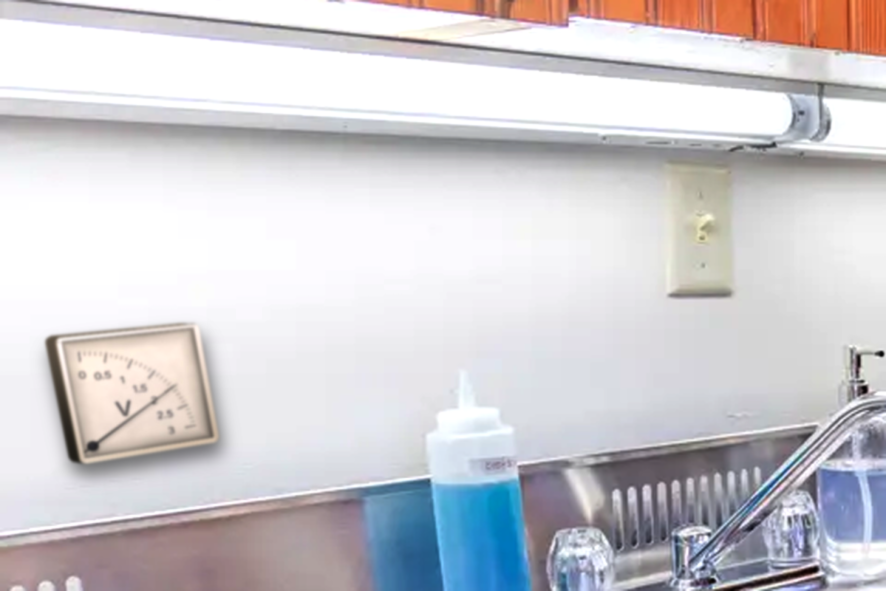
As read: 2; V
